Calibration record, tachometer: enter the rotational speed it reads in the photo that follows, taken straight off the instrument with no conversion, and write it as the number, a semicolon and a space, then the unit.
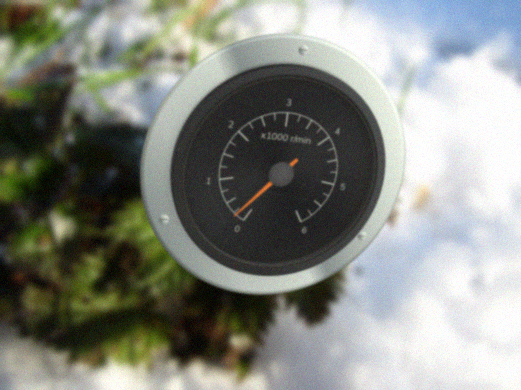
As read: 250; rpm
